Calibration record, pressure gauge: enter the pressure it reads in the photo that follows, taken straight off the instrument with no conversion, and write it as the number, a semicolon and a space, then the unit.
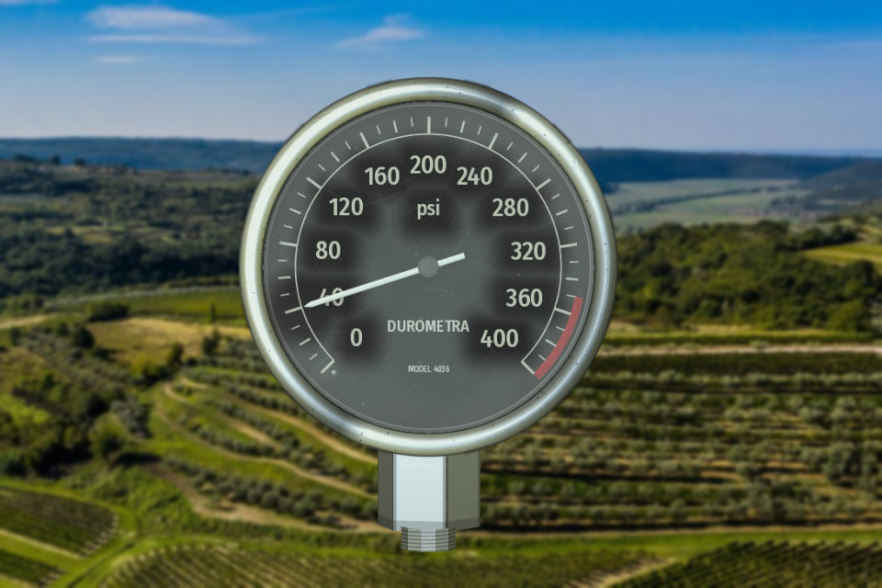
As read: 40; psi
